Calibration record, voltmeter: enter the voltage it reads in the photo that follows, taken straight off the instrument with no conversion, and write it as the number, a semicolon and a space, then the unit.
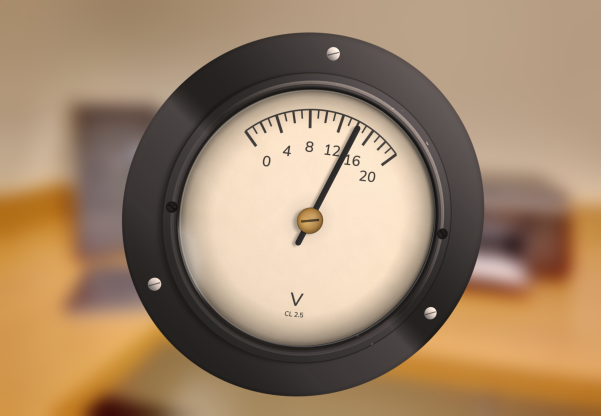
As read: 14; V
